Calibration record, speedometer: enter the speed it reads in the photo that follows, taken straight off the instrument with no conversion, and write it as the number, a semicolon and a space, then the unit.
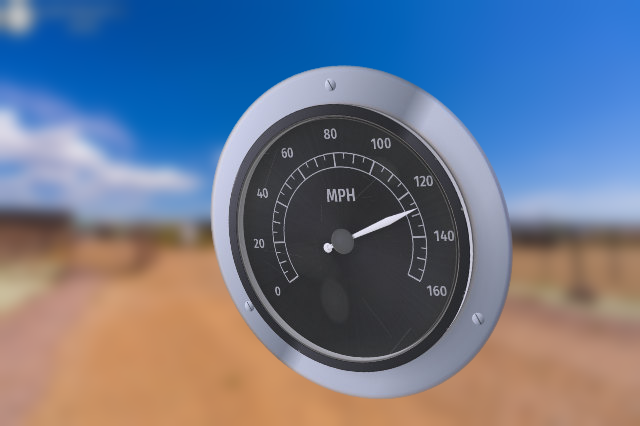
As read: 127.5; mph
